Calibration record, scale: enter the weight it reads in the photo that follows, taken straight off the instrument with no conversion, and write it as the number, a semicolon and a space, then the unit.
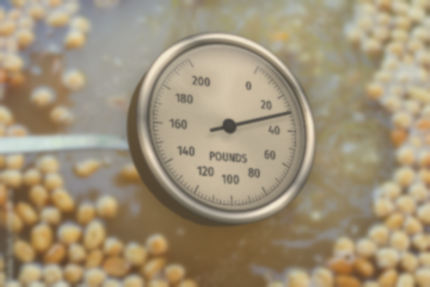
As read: 30; lb
